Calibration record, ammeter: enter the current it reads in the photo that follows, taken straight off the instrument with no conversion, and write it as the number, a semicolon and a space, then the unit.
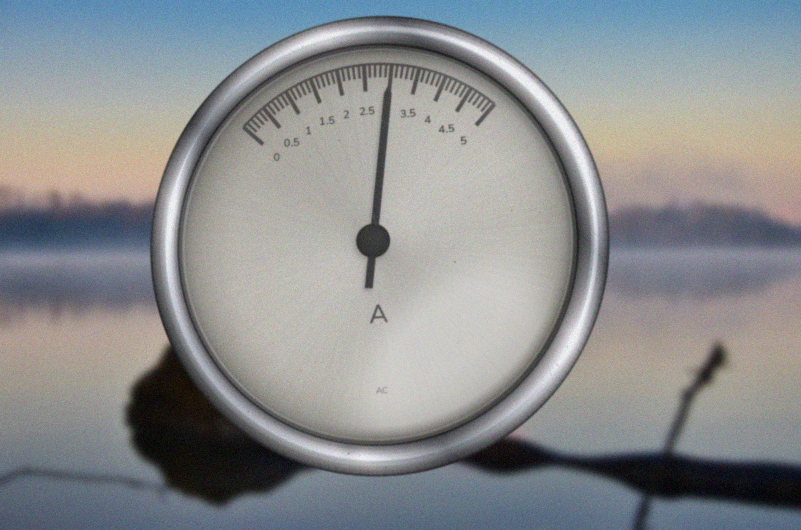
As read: 3; A
